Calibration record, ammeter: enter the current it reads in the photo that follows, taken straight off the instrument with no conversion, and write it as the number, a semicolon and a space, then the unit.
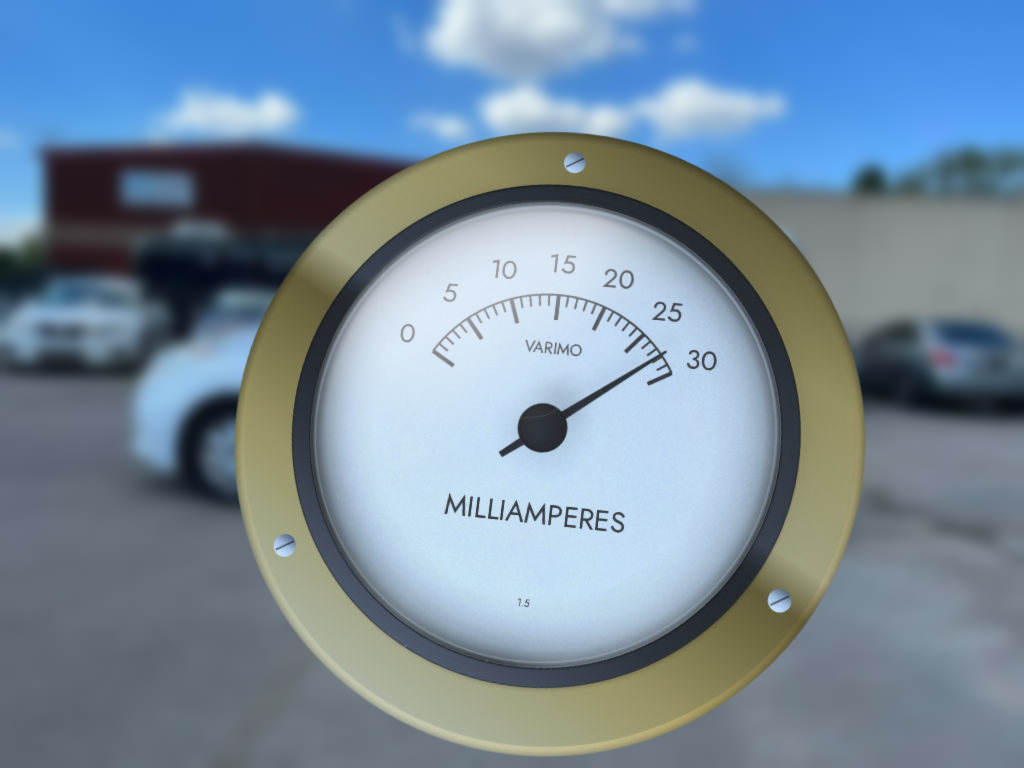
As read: 28; mA
